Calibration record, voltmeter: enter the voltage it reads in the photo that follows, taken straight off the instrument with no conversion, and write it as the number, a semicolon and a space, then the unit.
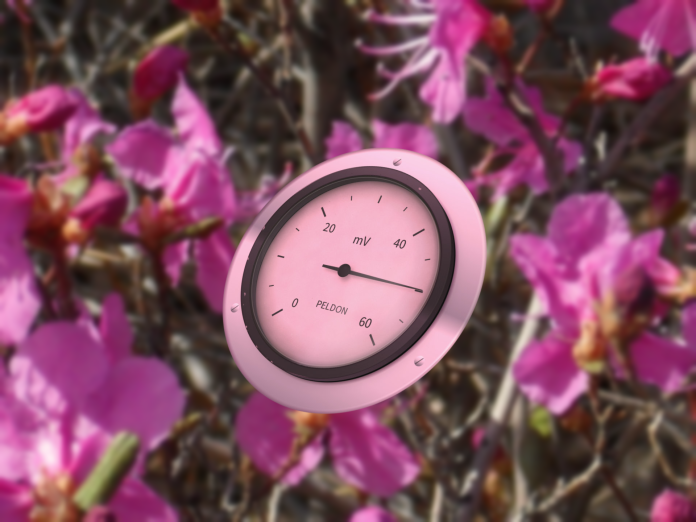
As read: 50; mV
